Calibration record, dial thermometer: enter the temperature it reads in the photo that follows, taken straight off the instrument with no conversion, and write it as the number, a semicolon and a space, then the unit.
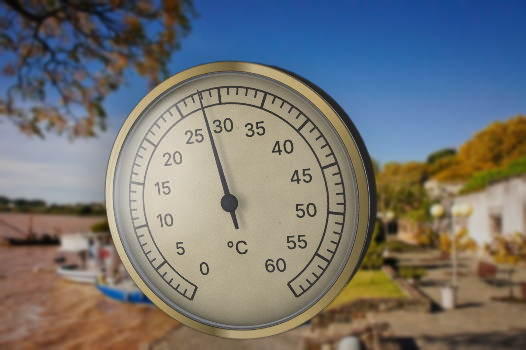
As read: 28; °C
